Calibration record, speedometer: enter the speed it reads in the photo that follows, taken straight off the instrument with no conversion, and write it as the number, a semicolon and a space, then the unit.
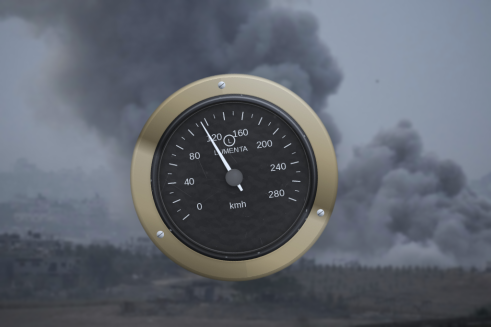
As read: 115; km/h
